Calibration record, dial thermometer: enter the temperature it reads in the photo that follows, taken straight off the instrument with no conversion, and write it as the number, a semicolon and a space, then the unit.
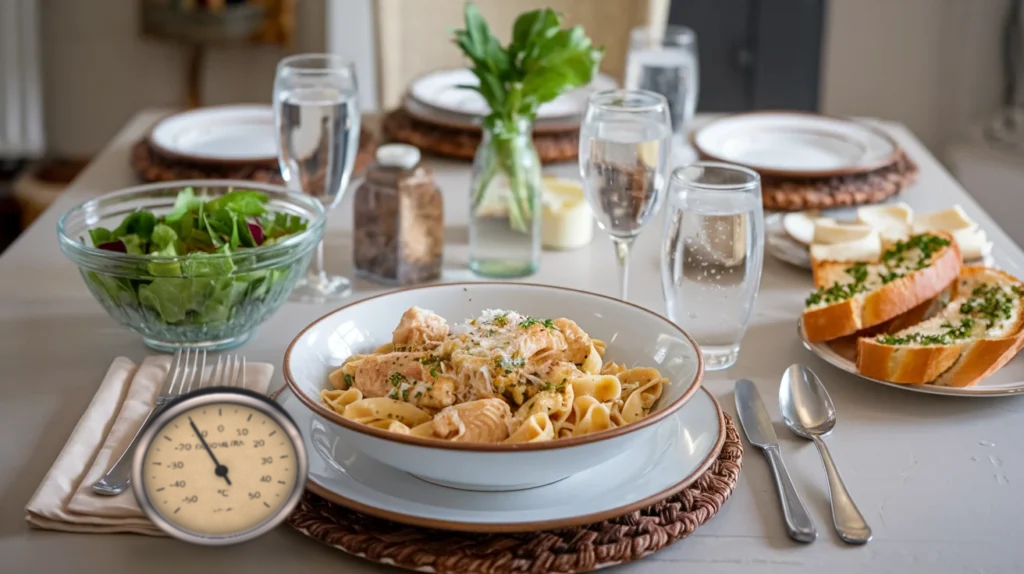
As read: -10; °C
